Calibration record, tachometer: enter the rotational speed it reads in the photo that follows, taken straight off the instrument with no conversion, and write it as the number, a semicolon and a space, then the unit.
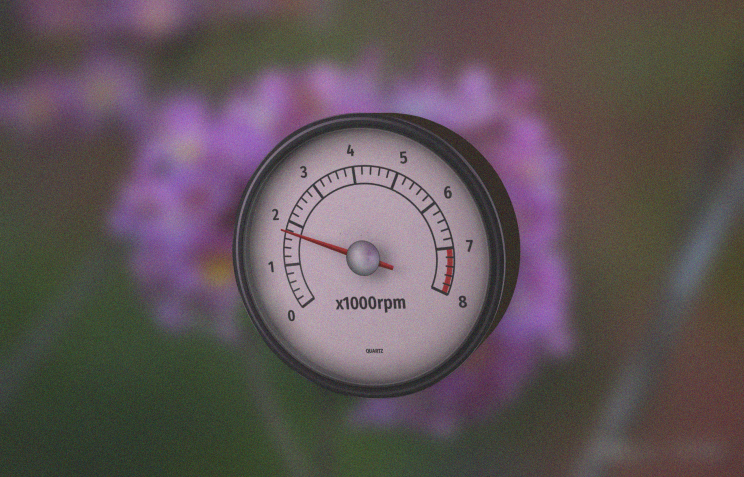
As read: 1800; rpm
